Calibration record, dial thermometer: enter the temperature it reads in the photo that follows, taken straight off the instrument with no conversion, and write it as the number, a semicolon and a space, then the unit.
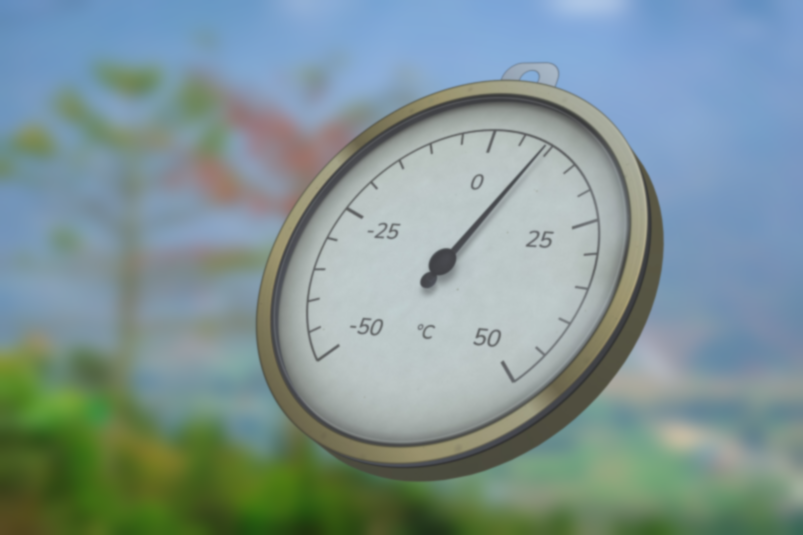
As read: 10; °C
